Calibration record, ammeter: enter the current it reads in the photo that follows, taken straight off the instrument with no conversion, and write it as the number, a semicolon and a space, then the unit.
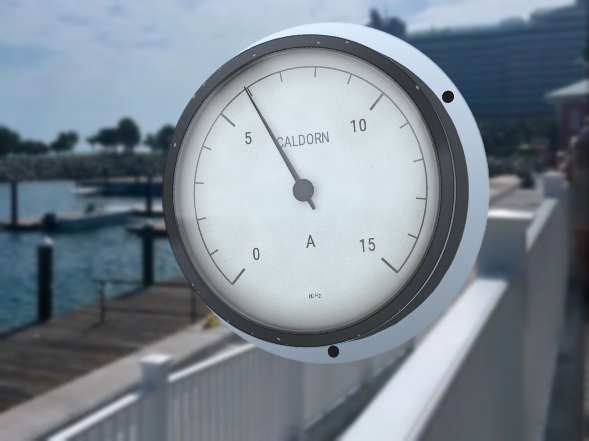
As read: 6; A
